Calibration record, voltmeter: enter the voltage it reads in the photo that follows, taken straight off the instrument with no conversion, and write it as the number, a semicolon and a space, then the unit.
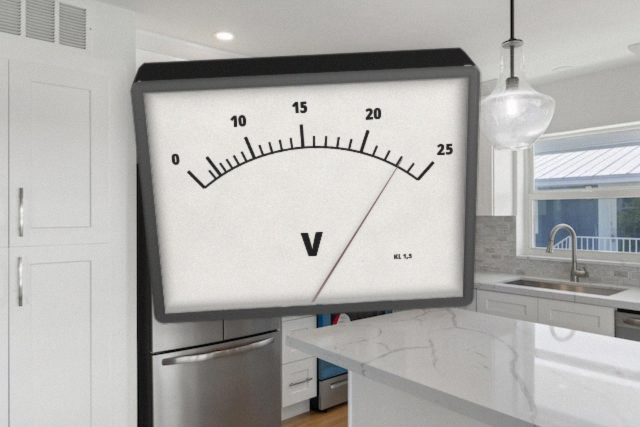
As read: 23; V
